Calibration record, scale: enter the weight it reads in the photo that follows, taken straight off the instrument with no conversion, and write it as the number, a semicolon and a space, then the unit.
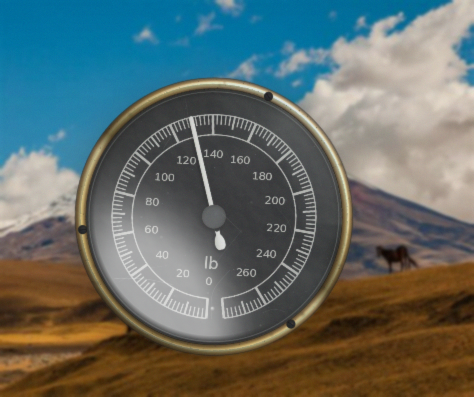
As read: 130; lb
